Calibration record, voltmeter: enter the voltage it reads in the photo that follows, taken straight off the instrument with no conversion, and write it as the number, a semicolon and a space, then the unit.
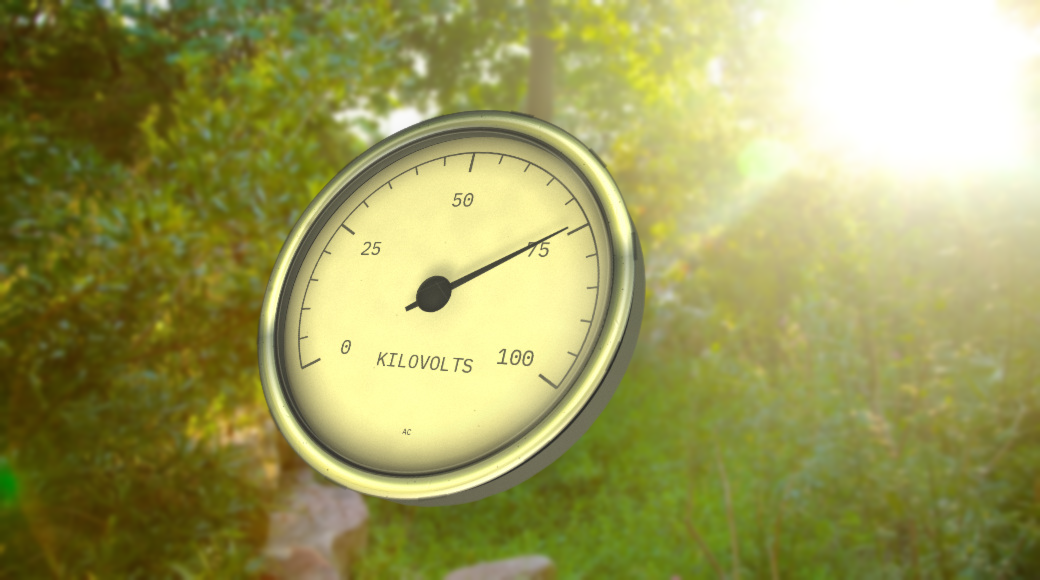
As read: 75; kV
